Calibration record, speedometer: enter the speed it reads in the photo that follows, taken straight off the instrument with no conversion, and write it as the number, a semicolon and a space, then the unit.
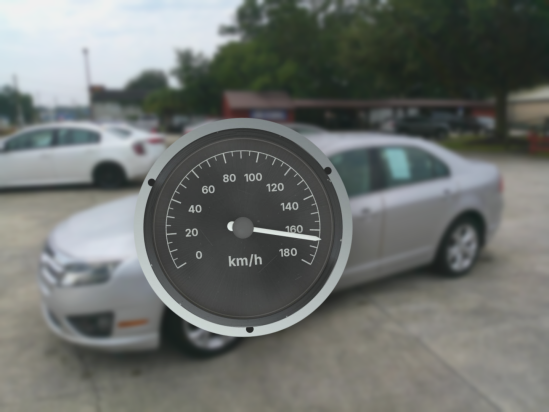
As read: 165; km/h
